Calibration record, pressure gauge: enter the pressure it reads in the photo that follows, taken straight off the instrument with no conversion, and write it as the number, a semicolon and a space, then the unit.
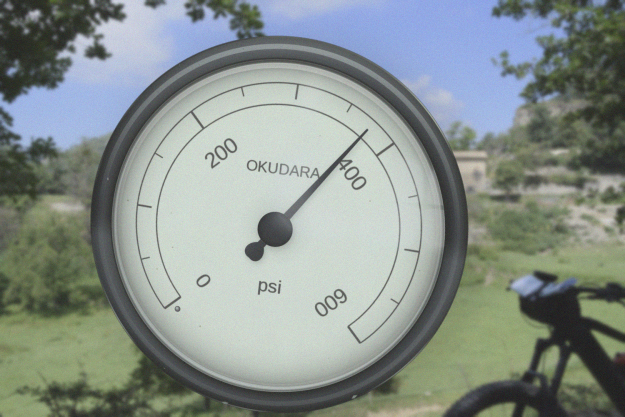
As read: 375; psi
